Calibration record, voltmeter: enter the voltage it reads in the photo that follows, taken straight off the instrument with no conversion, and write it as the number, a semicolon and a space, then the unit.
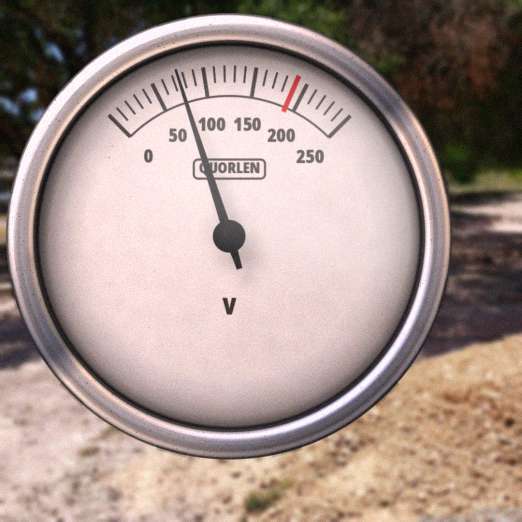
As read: 75; V
